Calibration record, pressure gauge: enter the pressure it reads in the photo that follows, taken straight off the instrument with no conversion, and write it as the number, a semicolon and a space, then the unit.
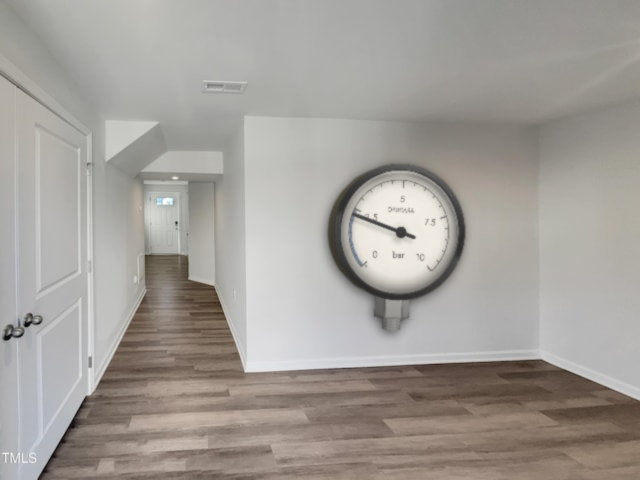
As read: 2.25; bar
